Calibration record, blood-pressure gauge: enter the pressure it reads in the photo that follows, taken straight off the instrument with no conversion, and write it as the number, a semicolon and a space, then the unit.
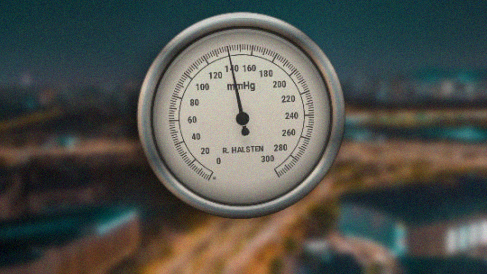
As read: 140; mmHg
